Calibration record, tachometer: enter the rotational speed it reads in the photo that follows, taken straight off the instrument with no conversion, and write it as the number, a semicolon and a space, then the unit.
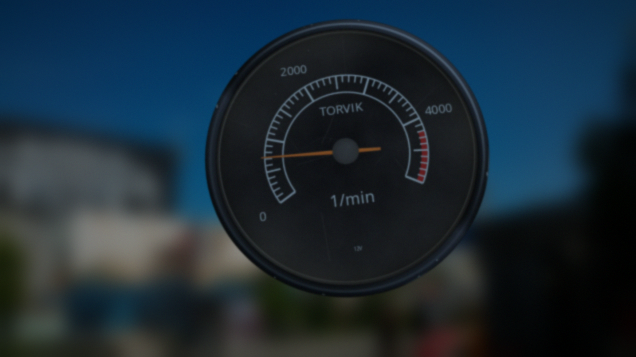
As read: 700; rpm
